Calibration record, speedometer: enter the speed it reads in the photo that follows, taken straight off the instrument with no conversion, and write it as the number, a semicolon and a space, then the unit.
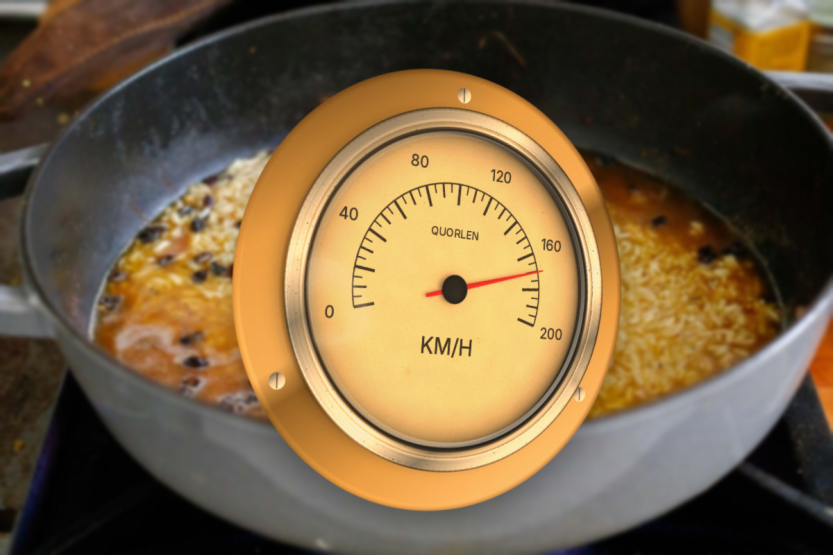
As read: 170; km/h
